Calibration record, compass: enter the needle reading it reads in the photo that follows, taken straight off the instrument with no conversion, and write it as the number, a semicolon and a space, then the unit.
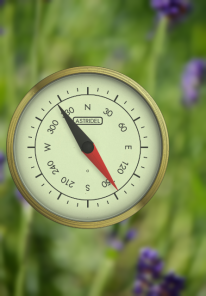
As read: 145; °
